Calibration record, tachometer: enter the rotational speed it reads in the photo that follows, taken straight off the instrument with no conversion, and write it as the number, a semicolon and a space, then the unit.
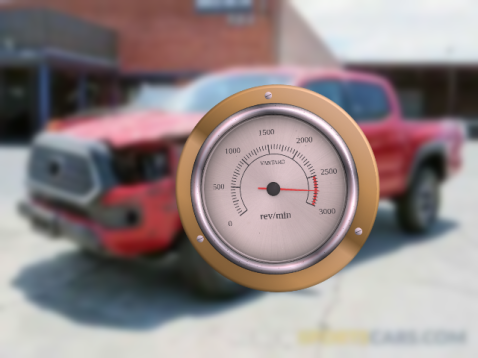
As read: 2750; rpm
